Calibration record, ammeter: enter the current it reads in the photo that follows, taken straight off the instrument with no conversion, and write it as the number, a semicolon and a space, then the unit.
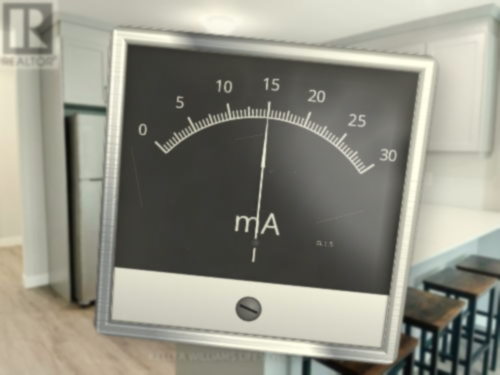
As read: 15; mA
